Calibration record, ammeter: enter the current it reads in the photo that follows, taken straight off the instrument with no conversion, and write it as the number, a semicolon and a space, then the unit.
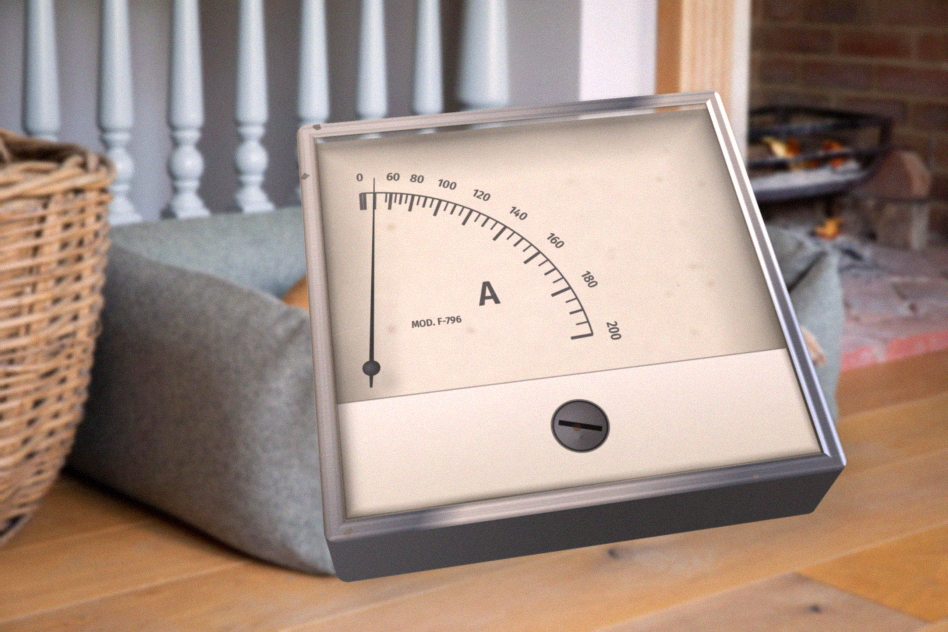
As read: 40; A
